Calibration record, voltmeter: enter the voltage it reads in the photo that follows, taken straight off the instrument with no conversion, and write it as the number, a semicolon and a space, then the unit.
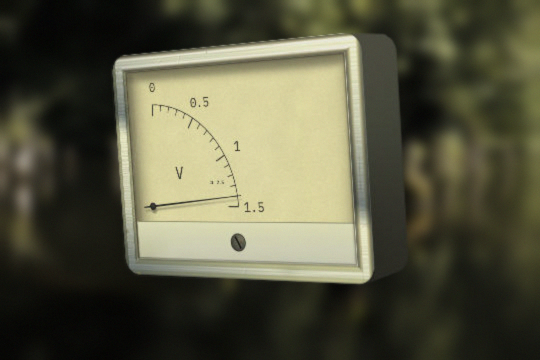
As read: 1.4; V
